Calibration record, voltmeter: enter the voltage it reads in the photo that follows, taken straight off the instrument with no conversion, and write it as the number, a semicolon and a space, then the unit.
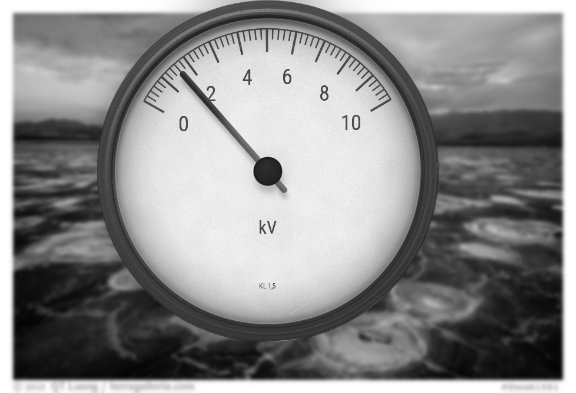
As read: 1.6; kV
